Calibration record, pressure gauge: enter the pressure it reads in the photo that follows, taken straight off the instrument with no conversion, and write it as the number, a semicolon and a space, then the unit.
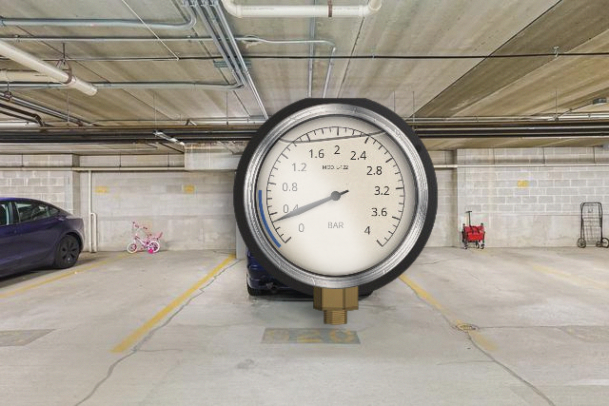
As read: 0.3; bar
